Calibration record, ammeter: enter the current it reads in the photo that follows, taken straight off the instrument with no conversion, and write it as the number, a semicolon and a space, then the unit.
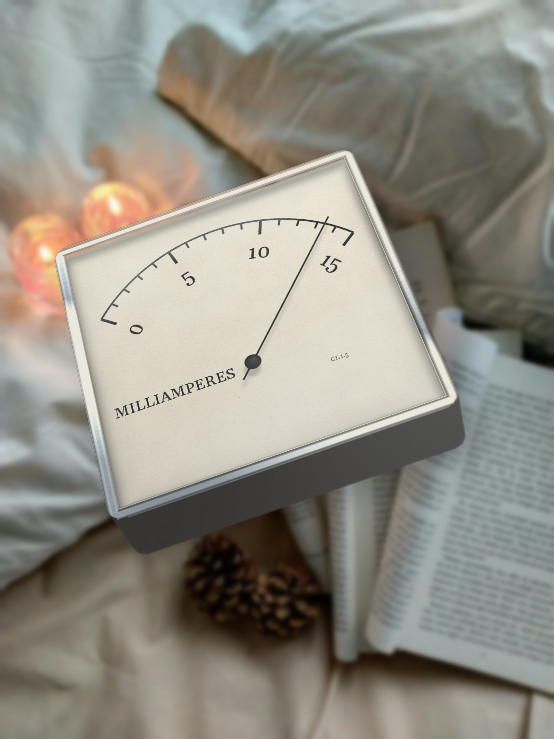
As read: 13.5; mA
